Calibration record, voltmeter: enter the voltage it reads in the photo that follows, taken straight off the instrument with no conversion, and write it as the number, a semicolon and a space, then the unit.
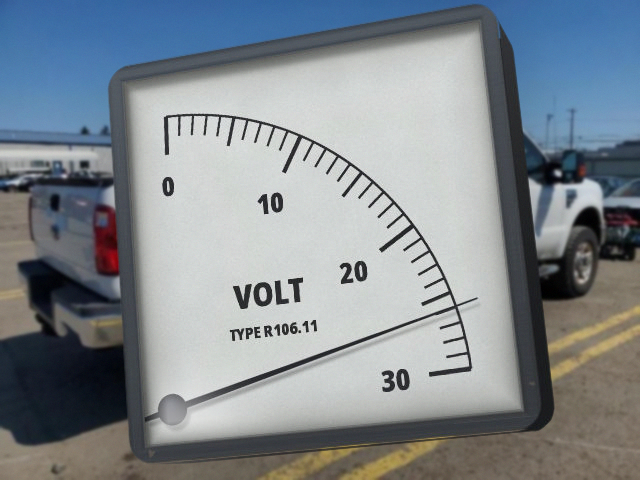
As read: 26; V
